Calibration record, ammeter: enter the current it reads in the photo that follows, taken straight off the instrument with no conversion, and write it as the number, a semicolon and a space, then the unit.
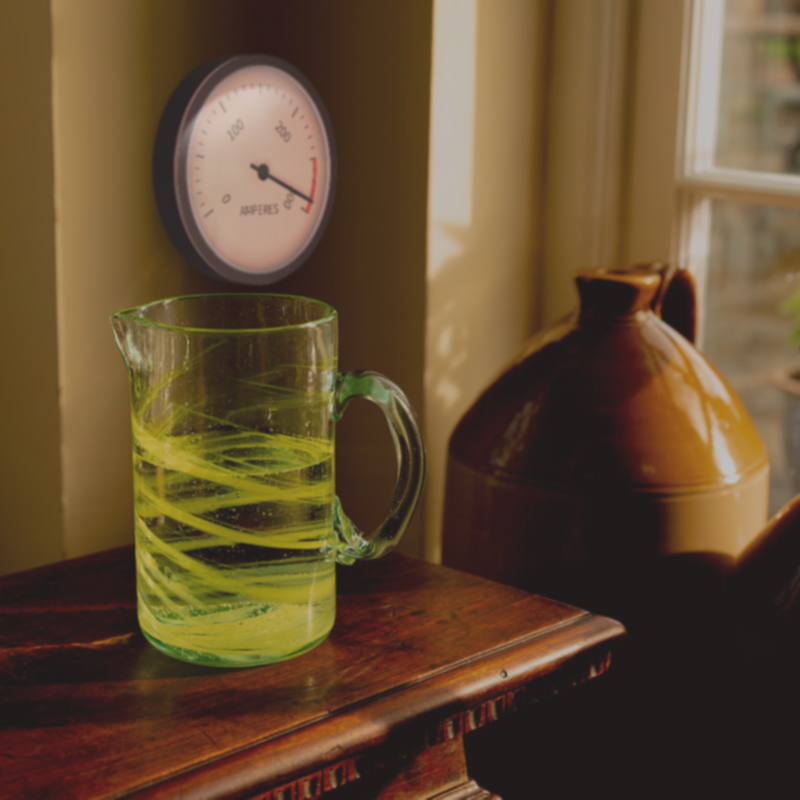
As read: 290; A
